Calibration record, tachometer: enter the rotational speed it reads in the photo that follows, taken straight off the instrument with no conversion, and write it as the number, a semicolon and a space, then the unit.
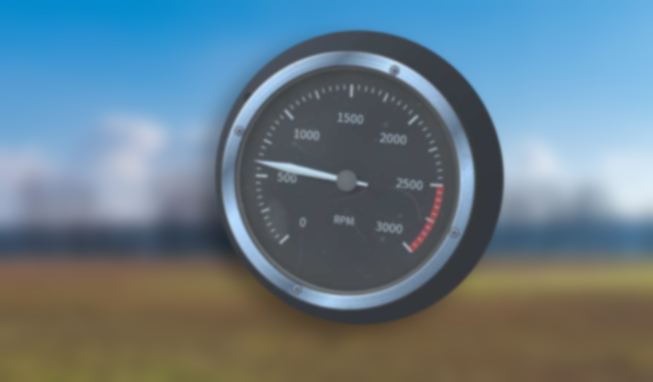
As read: 600; rpm
